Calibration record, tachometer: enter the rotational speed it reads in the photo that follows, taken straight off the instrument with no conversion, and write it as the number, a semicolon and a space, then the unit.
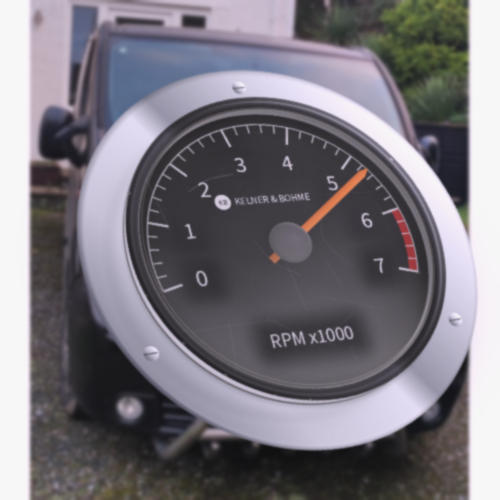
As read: 5300; rpm
